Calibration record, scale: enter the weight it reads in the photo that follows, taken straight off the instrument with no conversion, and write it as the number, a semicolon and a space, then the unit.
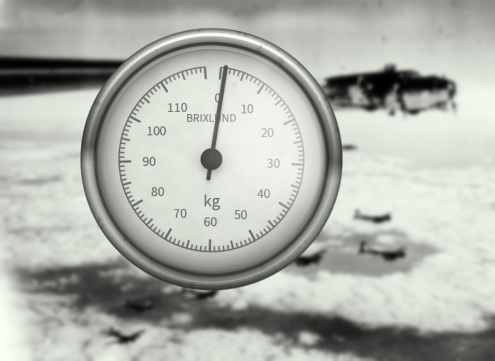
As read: 1; kg
